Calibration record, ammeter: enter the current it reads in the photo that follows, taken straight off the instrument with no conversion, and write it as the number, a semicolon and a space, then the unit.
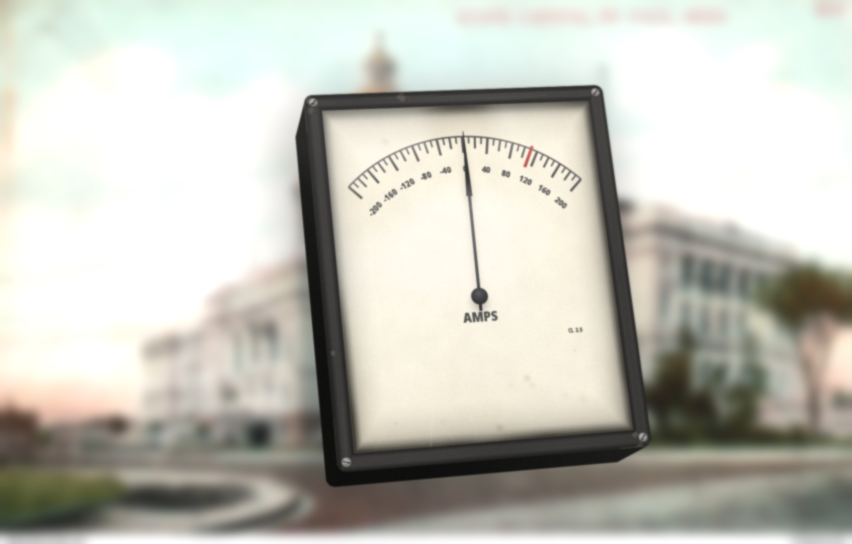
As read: 0; A
